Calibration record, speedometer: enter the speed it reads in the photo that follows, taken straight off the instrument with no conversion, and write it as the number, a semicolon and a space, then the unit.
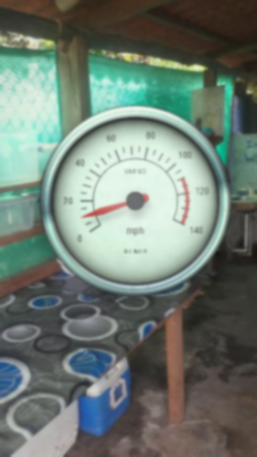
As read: 10; mph
